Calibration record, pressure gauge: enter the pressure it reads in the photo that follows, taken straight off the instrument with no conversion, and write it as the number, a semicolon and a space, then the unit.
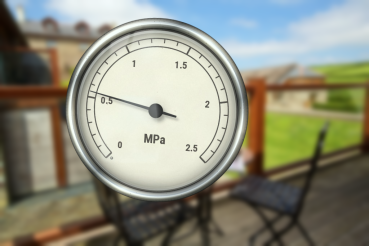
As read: 0.55; MPa
